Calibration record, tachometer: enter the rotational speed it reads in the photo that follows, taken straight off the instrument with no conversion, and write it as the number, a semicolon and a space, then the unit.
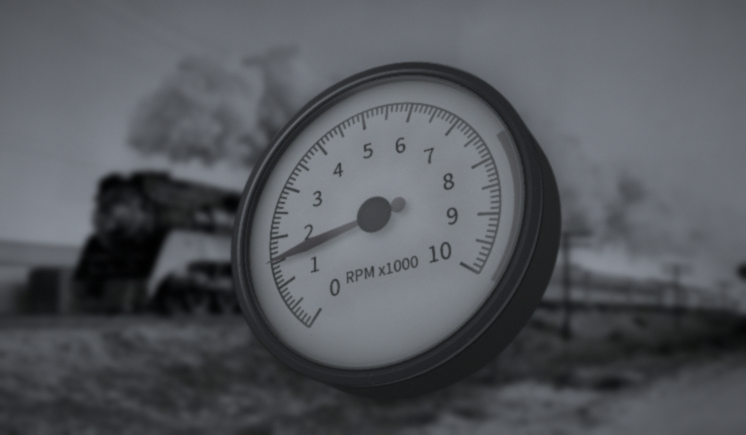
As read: 1500; rpm
